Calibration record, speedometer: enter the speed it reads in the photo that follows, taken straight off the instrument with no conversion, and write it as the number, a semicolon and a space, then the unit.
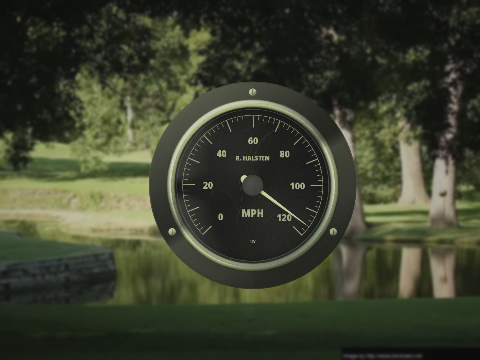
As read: 116; mph
